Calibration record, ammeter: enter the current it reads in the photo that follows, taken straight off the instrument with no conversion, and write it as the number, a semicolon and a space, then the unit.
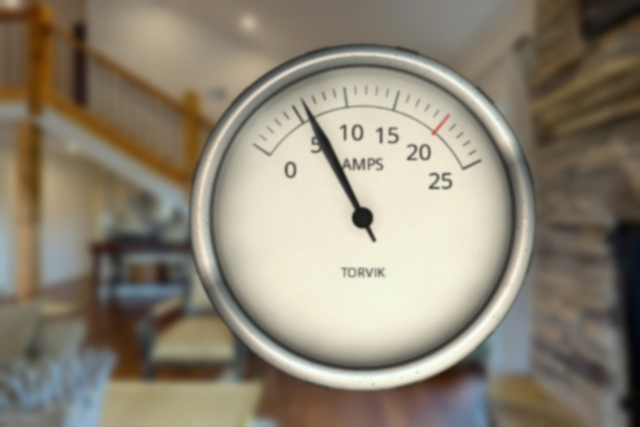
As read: 6; A
